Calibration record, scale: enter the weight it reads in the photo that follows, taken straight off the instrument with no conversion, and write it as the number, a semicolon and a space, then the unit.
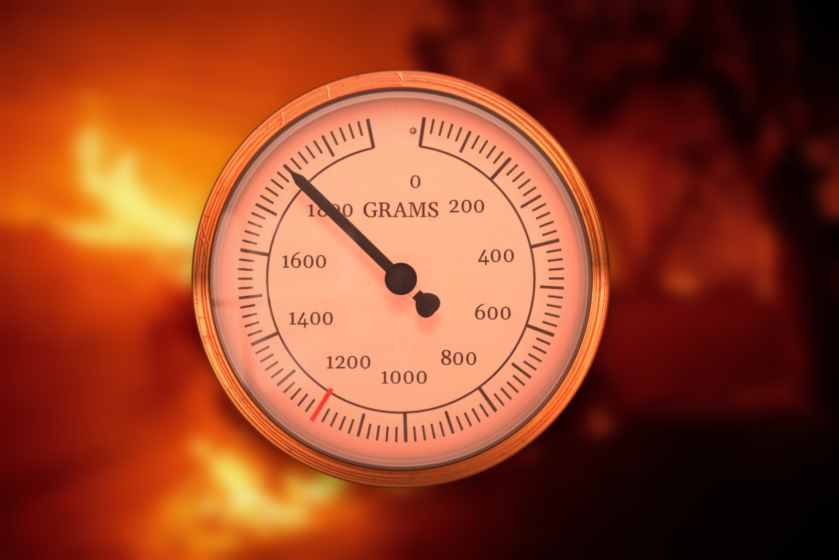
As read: 1800; g
